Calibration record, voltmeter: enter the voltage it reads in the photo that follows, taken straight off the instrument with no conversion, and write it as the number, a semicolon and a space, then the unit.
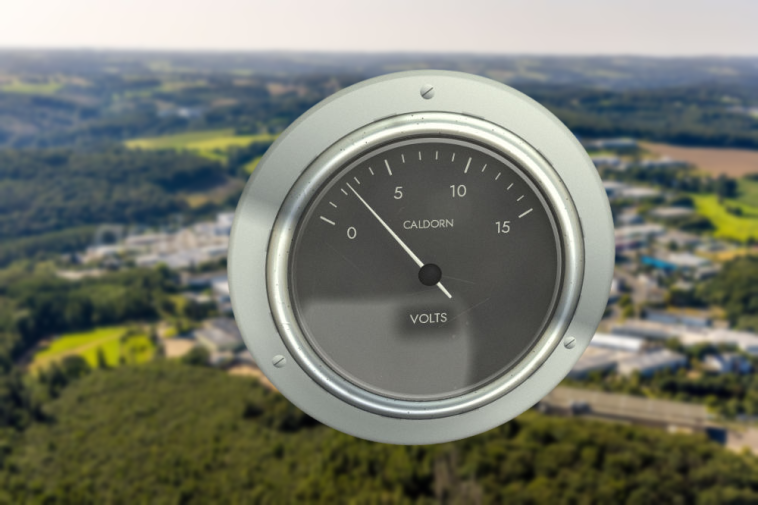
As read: 2.5; V
